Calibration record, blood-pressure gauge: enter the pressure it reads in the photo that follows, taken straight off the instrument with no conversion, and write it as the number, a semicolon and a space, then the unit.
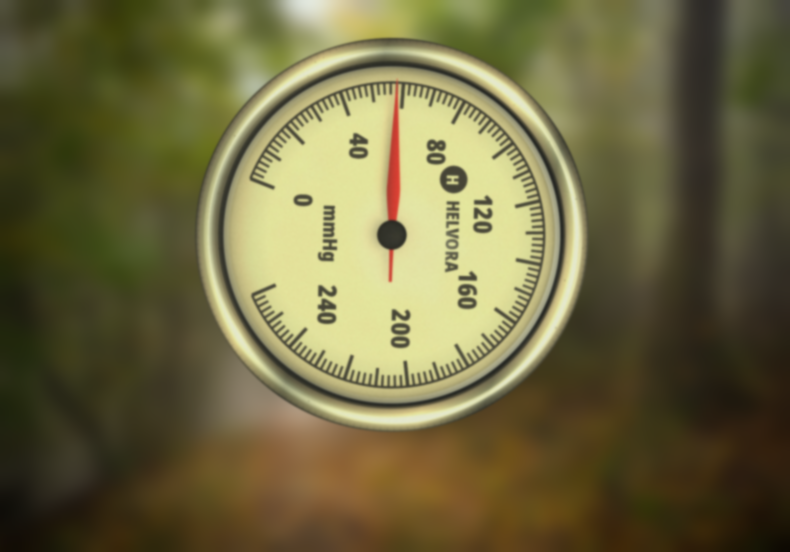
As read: 58; mmHg
